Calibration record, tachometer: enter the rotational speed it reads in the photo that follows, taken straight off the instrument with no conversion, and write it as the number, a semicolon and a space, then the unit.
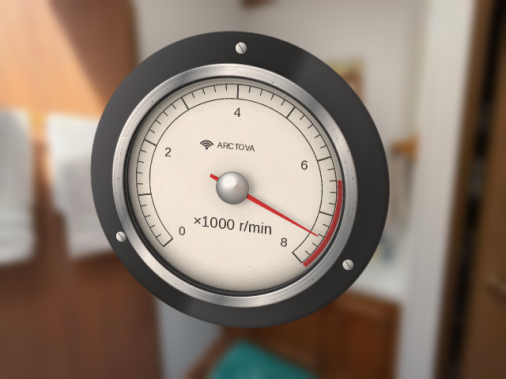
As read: 7400; rpm
